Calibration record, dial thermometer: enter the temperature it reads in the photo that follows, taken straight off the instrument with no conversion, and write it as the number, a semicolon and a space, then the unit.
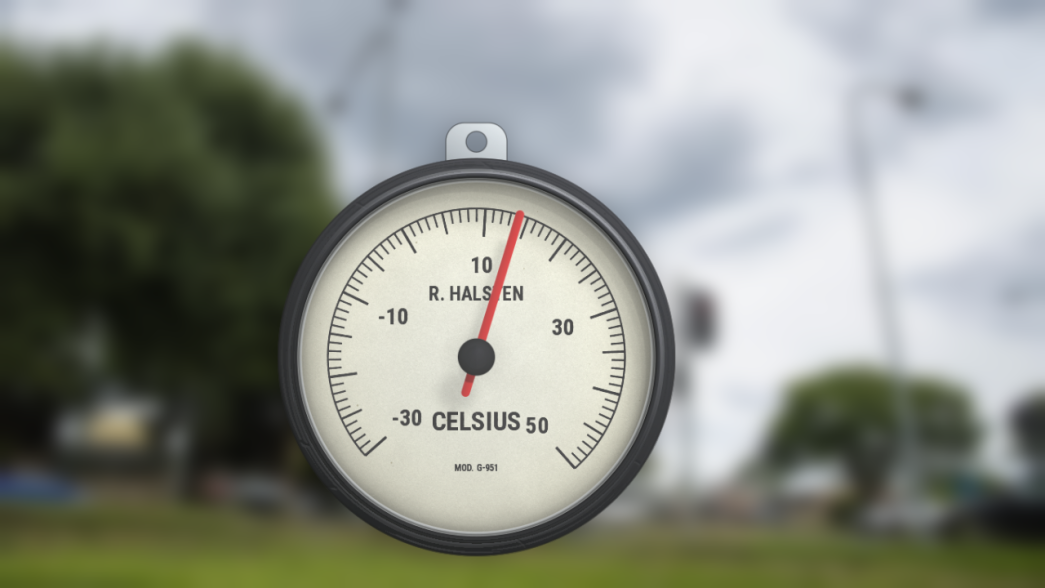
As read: 14; °C
